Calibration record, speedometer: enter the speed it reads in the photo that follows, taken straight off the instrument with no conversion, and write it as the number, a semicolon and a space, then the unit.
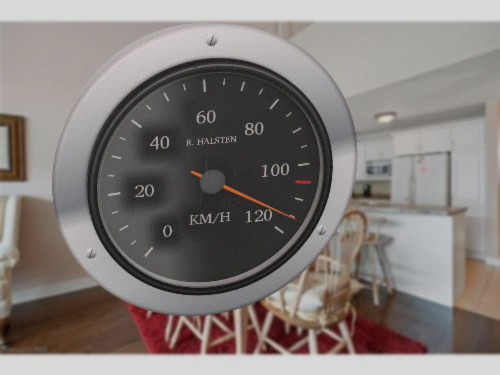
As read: 115; km/h
